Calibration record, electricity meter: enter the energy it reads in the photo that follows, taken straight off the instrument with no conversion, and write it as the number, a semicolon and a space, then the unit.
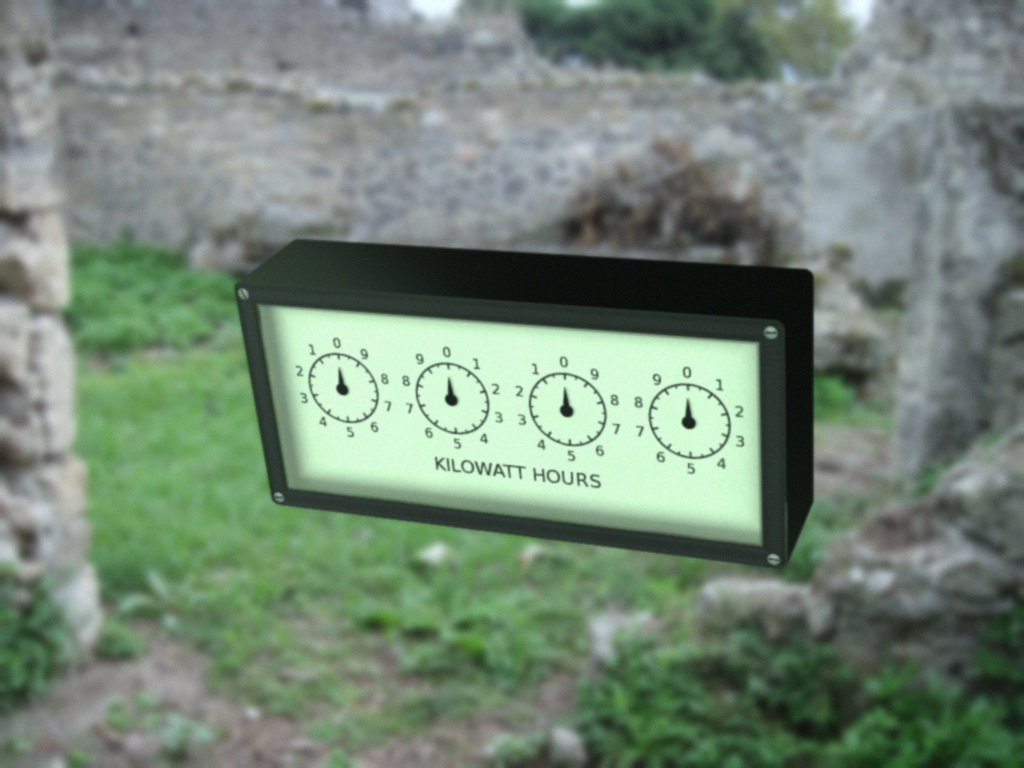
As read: 0; kWh
